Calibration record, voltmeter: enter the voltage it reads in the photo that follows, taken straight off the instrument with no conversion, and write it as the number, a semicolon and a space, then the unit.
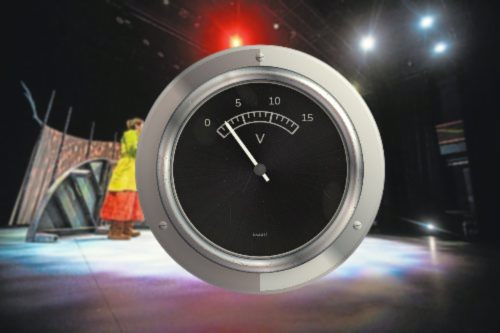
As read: 2; V
